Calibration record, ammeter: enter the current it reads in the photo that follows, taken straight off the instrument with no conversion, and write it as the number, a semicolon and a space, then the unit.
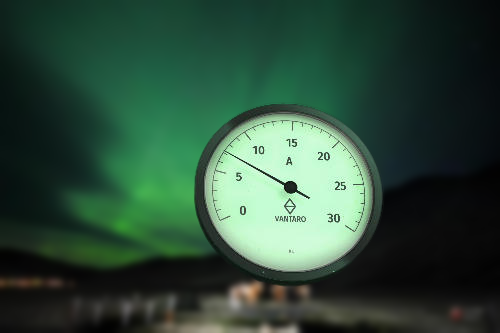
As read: 7; A
